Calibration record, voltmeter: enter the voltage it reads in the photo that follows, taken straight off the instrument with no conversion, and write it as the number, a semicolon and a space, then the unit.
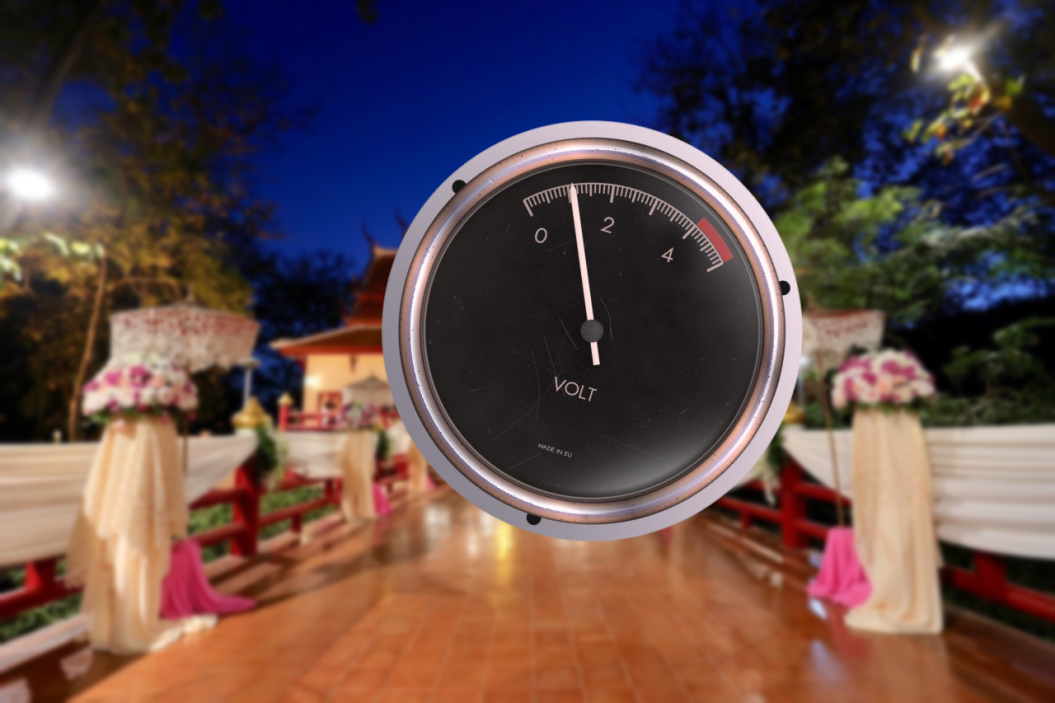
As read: 1.1; V
